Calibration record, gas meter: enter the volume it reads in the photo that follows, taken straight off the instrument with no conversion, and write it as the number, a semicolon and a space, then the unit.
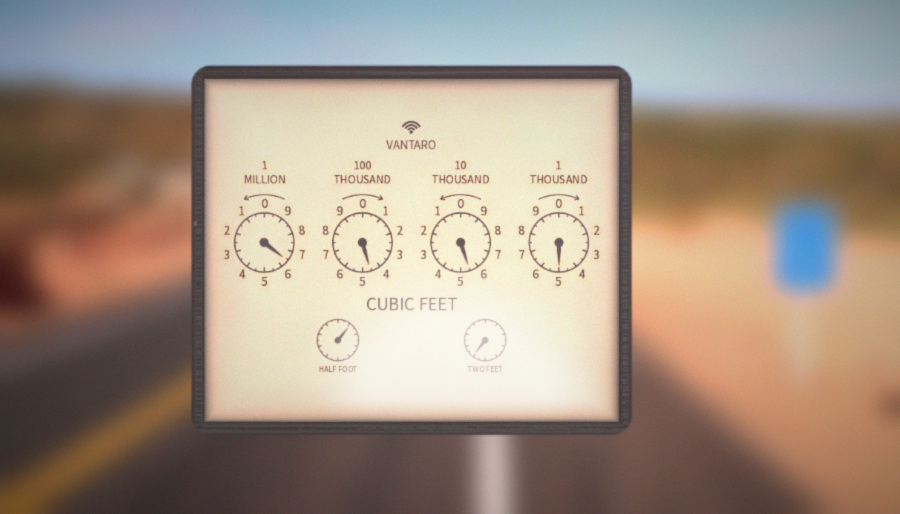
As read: 645500; ft³
